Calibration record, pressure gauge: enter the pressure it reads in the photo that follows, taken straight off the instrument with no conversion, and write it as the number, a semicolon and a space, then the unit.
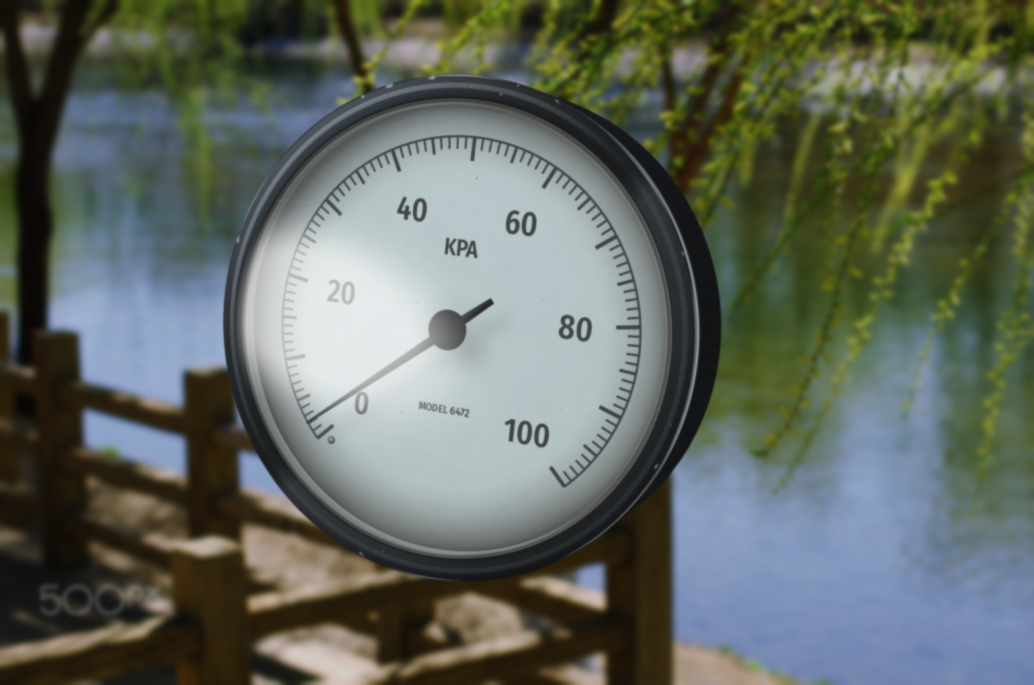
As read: 2; kPa
